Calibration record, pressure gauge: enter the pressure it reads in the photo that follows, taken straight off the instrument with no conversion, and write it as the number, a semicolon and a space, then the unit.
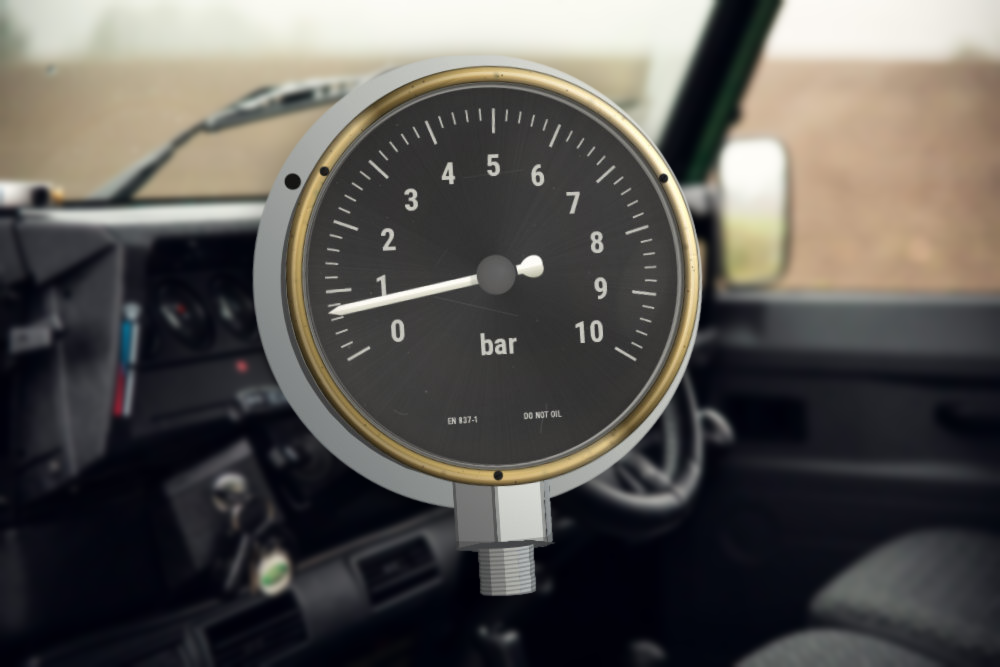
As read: 0.7; bar
